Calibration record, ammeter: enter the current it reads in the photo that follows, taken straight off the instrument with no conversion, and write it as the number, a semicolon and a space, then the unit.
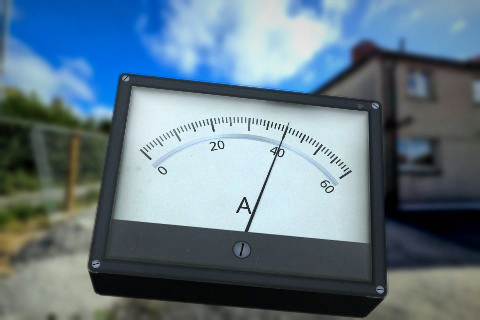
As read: 40; A
